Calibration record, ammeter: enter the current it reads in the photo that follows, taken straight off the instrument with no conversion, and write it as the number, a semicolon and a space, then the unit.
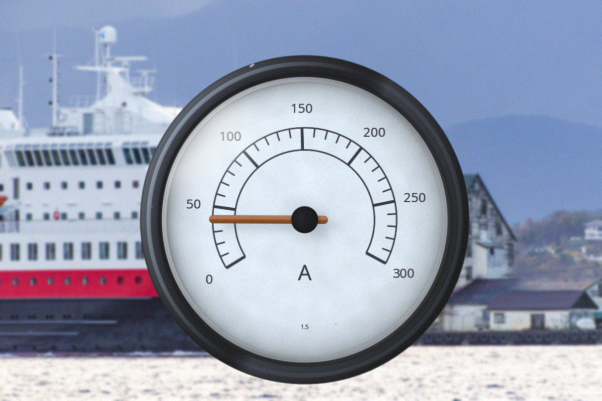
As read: 40; A
